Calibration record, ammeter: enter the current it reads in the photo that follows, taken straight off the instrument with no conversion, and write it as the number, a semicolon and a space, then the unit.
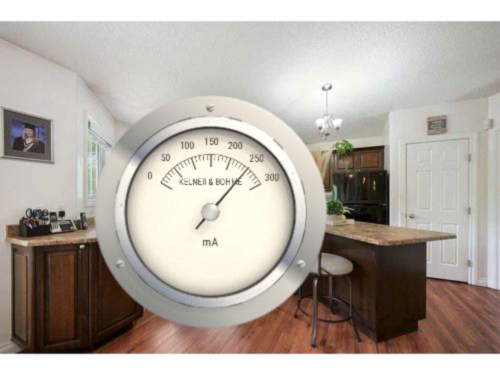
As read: 250; mA
